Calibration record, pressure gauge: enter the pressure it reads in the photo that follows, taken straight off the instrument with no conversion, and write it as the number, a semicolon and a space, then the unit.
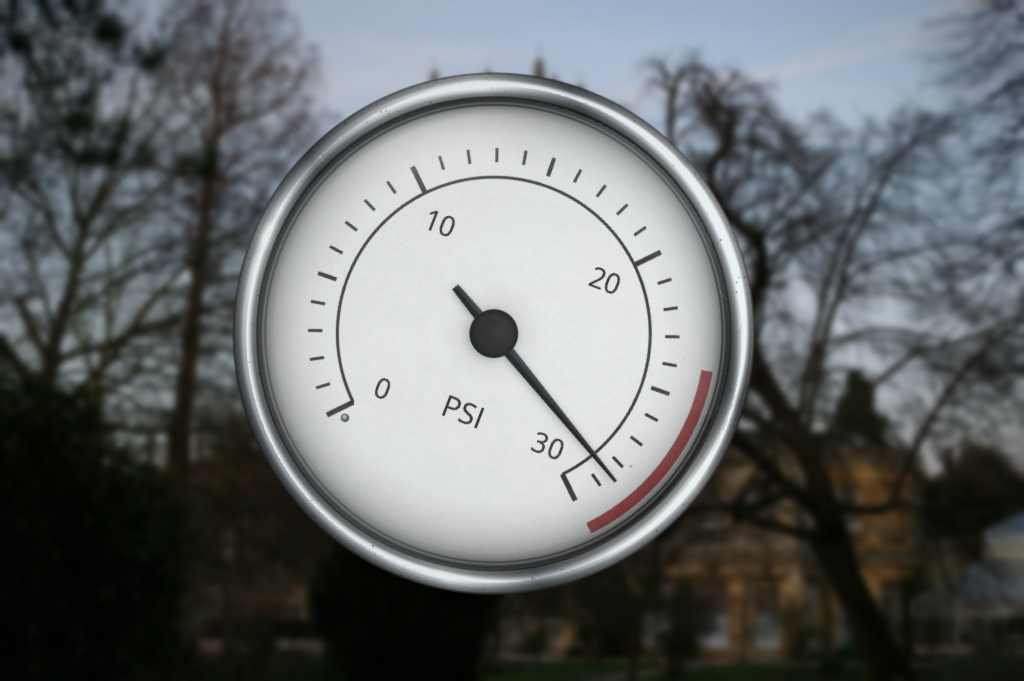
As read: 28.5; psi
